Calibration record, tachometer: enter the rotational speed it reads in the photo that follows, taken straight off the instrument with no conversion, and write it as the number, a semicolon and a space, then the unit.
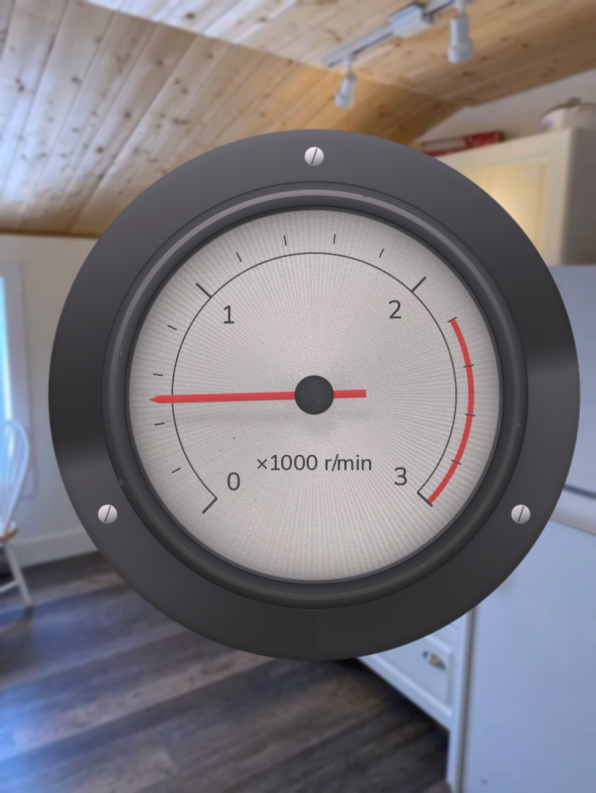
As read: 500; rpm
